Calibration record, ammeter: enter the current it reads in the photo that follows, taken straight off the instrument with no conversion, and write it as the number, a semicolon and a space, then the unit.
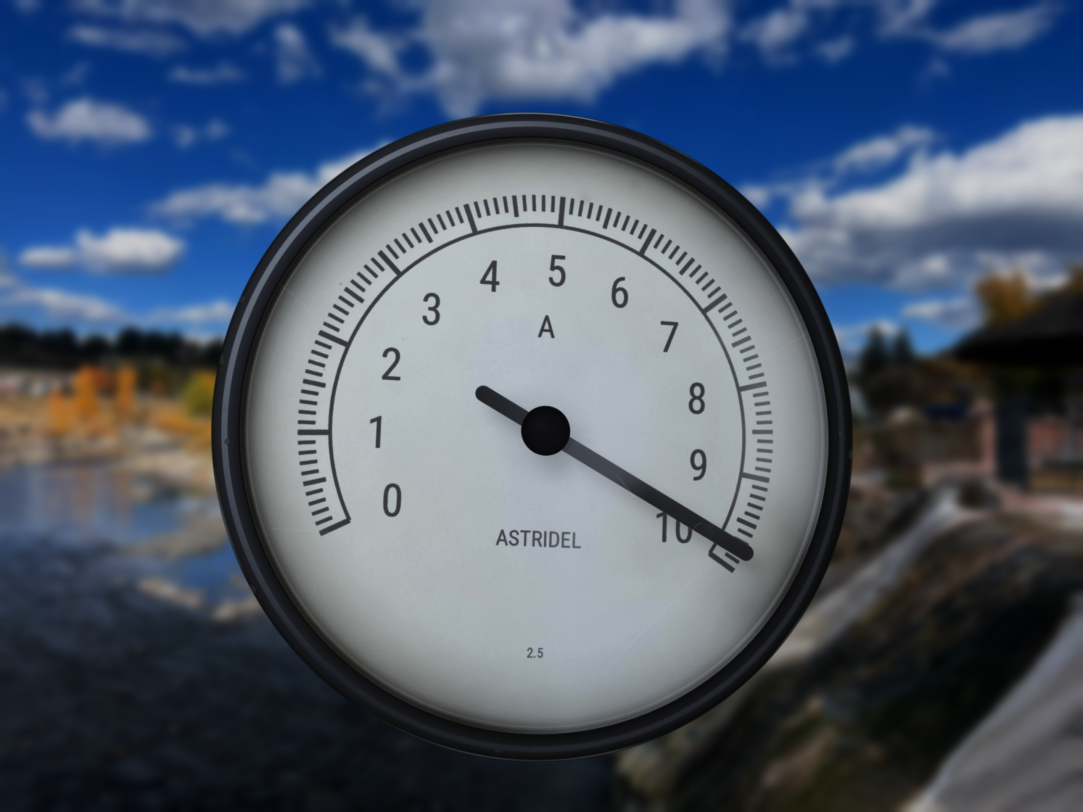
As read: 9.8; A
